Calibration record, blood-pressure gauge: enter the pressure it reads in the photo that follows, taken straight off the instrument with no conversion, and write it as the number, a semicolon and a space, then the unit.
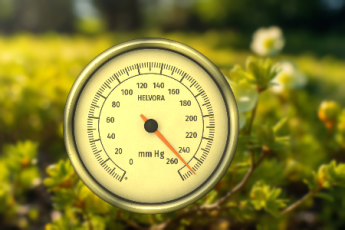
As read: 250; mmHg
